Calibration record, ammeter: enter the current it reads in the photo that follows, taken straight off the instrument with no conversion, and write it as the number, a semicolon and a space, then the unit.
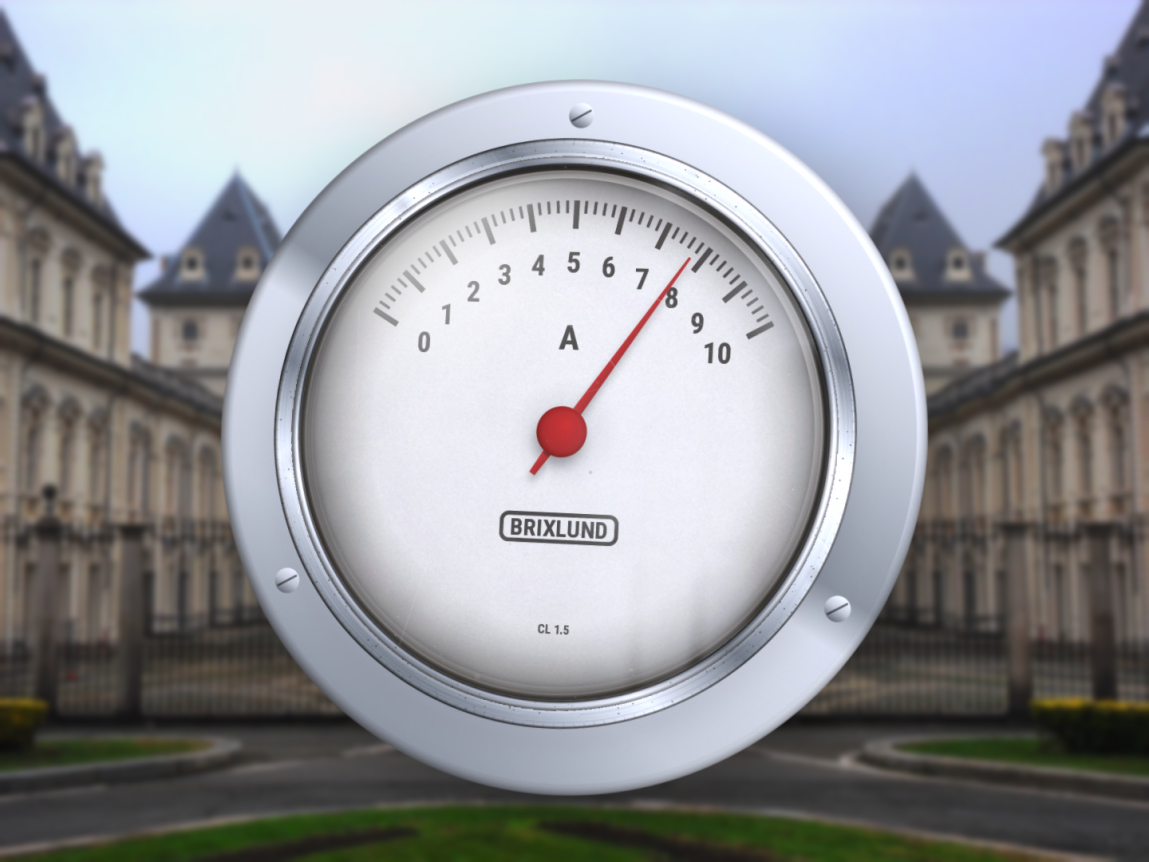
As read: 7.8; A
